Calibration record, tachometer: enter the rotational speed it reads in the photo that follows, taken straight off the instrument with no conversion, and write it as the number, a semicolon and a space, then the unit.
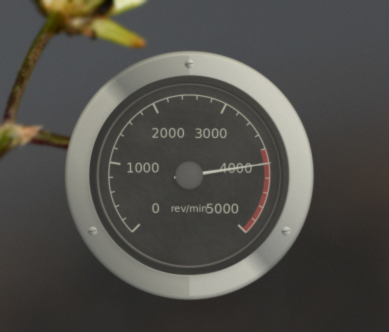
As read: 4000; rpm
